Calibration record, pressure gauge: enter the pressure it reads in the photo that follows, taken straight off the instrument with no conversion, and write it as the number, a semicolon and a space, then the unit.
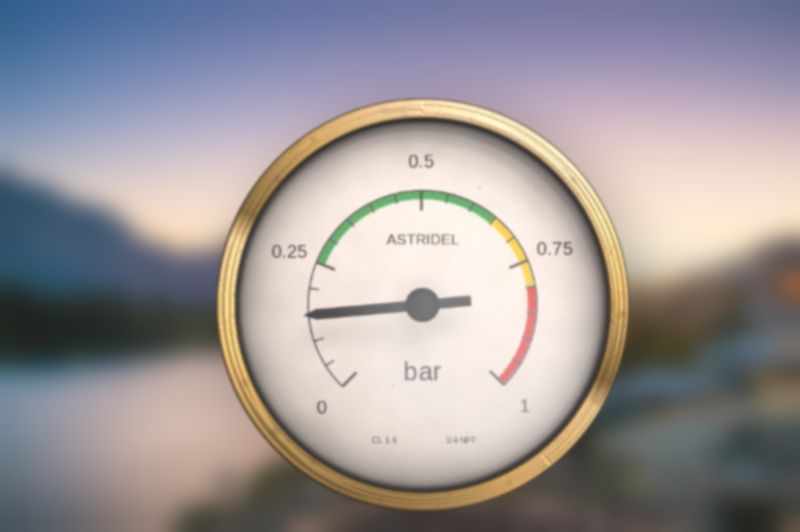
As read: 0.15; bar
